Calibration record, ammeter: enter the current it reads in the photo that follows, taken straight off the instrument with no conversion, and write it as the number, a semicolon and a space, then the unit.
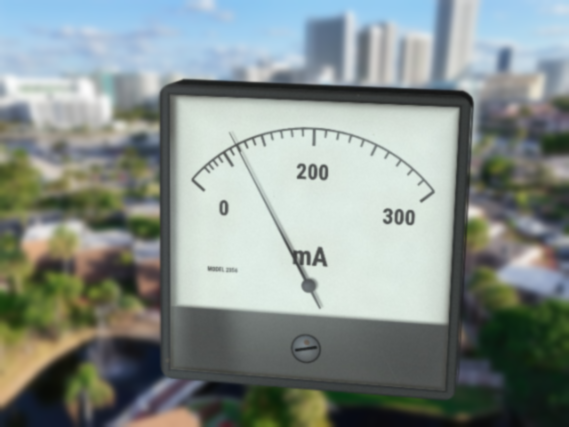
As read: 120; mA
